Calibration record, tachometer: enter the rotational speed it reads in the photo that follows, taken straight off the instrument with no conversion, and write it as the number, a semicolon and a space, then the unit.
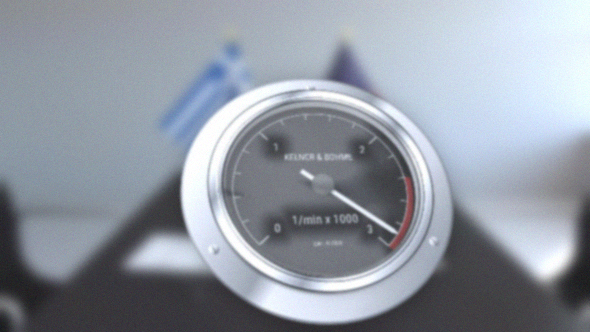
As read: 2900; rpm
